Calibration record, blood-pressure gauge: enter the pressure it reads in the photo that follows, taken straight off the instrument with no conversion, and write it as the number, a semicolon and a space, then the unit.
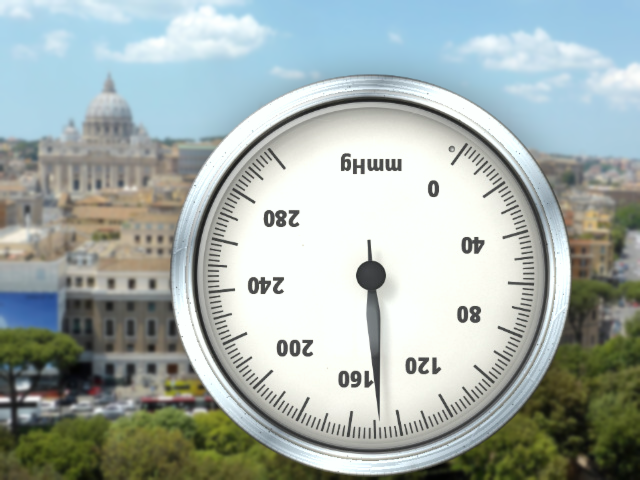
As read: 148; mmHg
